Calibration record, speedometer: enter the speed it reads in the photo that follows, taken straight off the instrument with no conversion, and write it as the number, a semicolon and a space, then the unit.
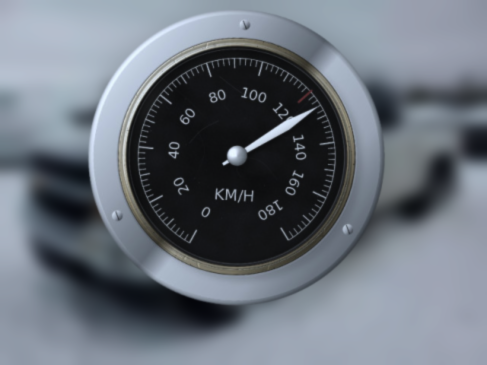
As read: 126; km/h
